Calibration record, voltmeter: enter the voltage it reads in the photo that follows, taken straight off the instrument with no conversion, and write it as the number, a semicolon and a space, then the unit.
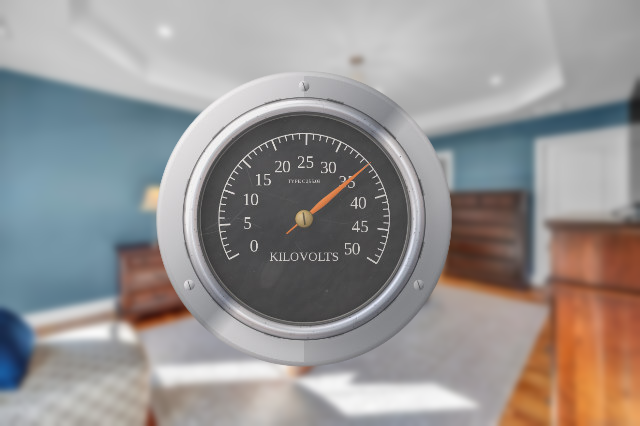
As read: 35; kV
